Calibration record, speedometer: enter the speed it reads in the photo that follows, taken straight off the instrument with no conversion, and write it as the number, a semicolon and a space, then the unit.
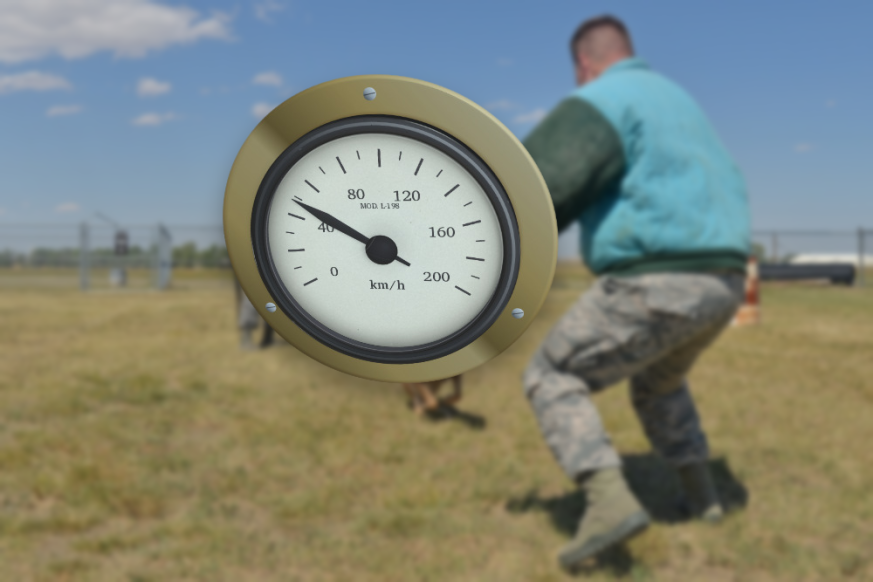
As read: 50; km/h
